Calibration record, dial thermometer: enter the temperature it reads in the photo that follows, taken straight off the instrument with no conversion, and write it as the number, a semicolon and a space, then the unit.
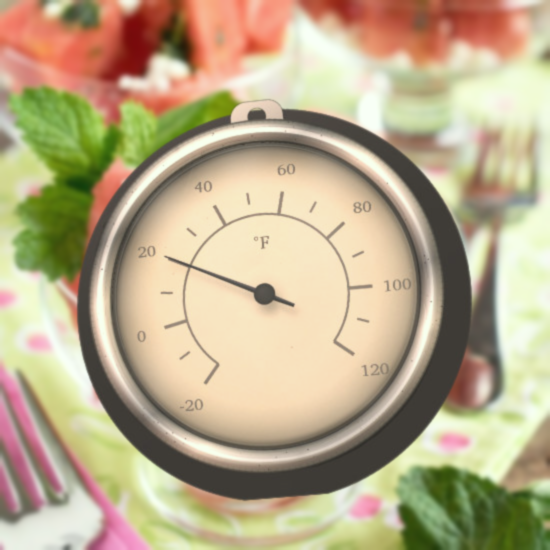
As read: 20; °F
